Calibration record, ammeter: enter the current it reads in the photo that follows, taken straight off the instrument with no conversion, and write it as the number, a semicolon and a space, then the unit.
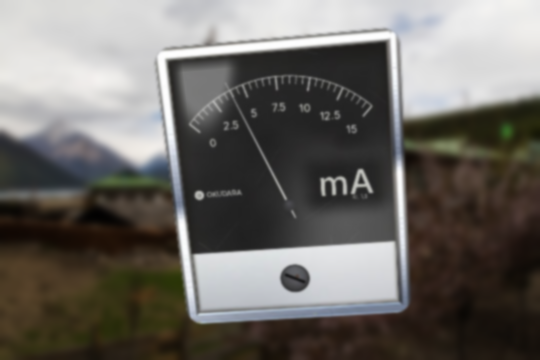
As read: 4; mA
